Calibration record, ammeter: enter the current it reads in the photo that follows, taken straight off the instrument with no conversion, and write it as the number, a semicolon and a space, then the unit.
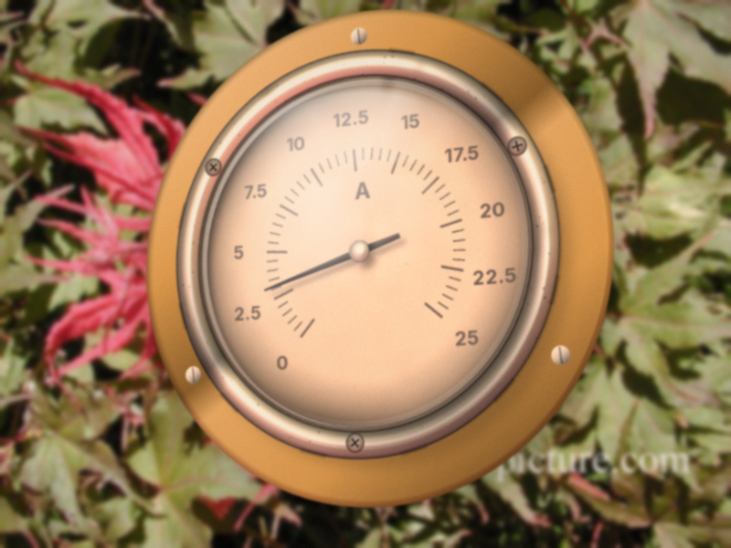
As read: 3; A
